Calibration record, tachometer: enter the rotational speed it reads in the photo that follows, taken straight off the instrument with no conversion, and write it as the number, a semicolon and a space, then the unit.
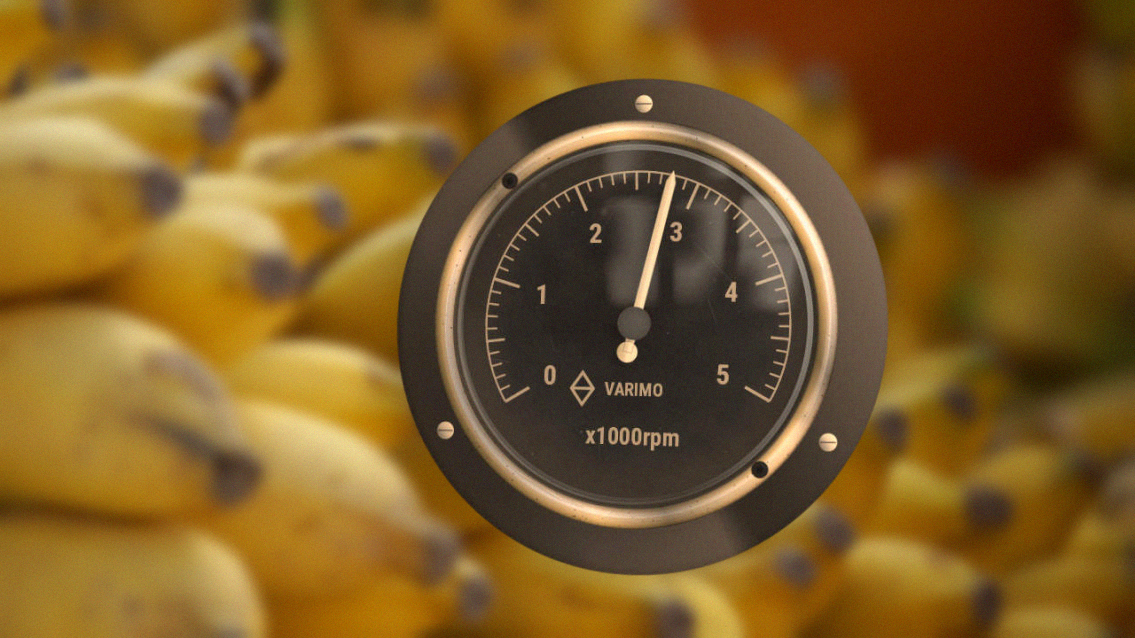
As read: 2800; rpm
